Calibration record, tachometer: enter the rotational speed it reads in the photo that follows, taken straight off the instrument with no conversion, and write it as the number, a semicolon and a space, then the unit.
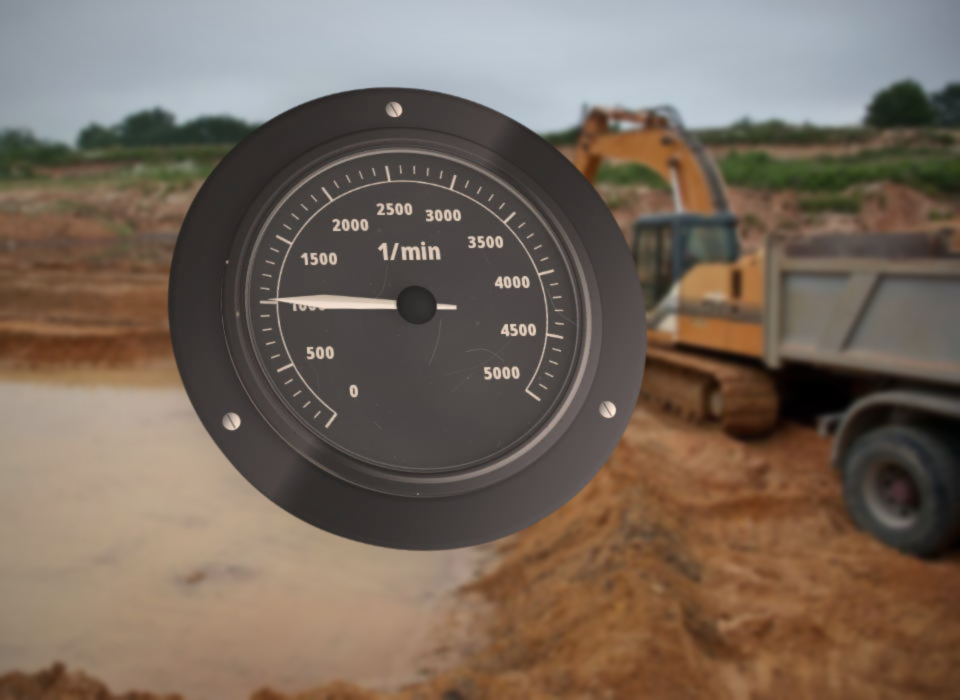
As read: 1000; rpm
